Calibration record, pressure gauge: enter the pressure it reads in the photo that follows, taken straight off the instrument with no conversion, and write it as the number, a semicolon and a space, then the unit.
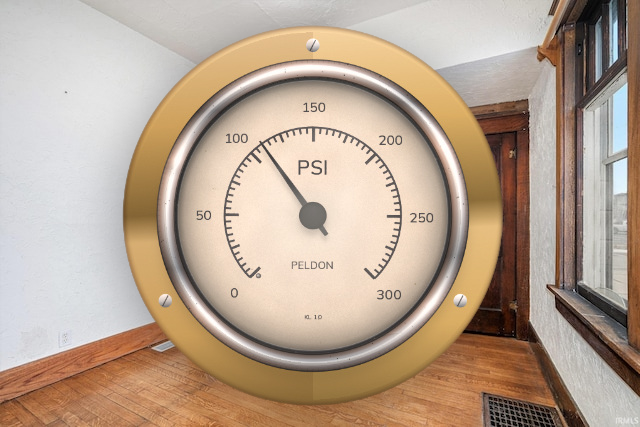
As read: 110; psi
